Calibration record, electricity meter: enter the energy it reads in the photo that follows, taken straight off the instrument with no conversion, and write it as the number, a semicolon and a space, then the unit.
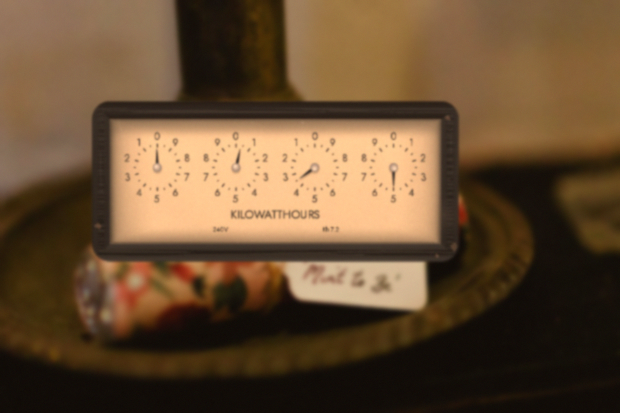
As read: 35; kWh
